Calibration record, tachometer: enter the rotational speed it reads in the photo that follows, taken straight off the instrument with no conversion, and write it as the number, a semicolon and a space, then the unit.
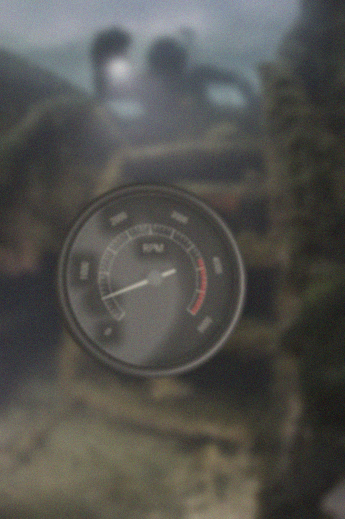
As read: 500; rpm
